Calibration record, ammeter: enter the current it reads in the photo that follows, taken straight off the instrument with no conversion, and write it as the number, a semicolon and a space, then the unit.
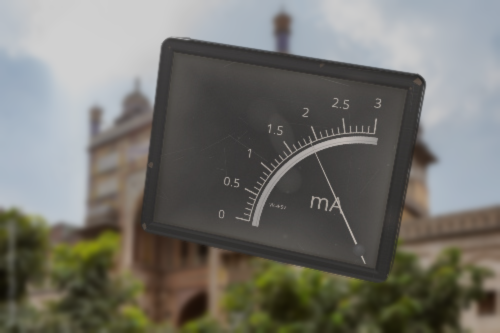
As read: 1.9; mA
